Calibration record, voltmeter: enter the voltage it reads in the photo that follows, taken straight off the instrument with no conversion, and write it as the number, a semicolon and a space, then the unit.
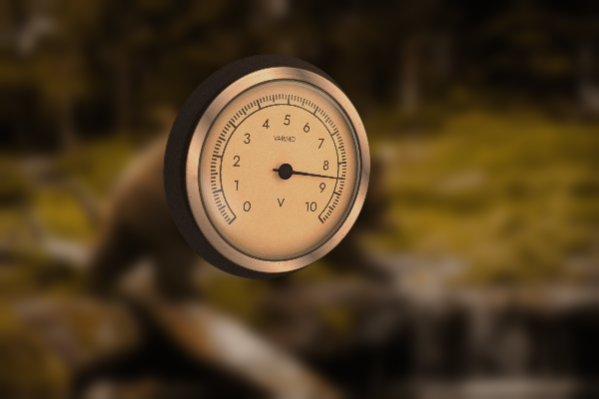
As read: 8.5; V
